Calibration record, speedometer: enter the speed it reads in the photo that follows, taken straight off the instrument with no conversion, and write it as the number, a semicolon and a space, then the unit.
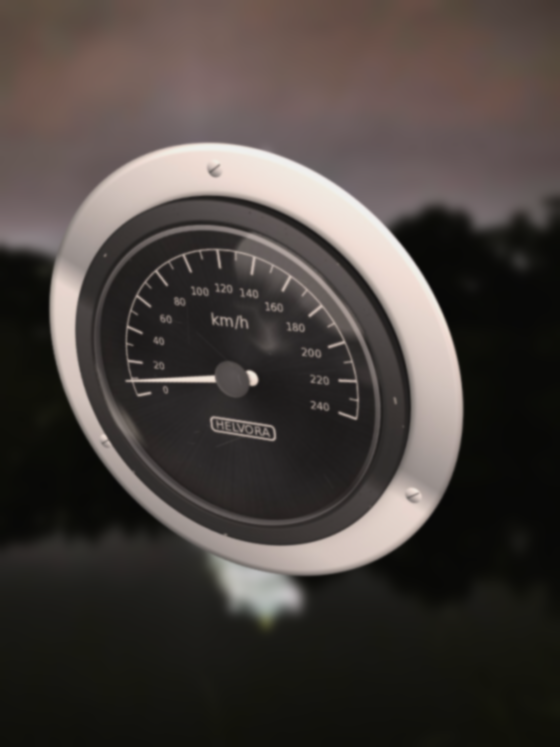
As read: 10; km/h
